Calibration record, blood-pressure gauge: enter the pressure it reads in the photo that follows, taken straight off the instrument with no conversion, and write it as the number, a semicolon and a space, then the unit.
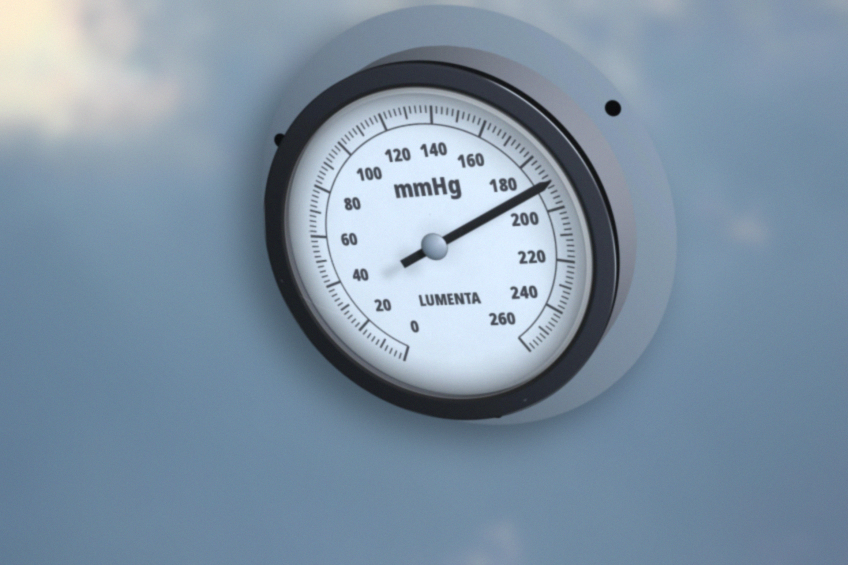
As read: 190; mmHg
